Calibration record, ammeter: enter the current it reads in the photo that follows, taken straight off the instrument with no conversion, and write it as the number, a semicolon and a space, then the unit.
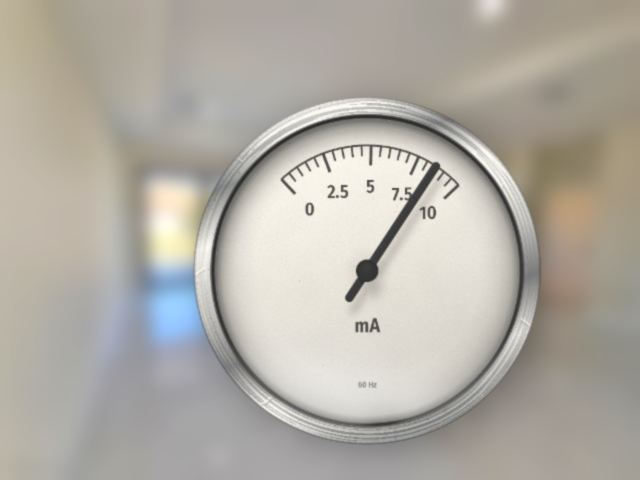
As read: 8.5; mA
